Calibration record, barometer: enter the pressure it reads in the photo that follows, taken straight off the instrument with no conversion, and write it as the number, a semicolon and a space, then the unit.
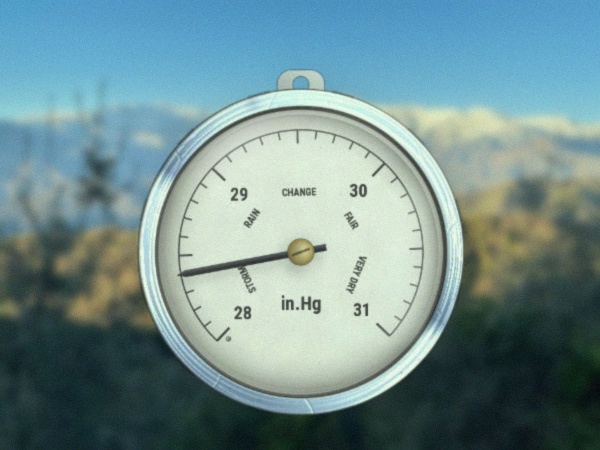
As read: 28.4; inHg
